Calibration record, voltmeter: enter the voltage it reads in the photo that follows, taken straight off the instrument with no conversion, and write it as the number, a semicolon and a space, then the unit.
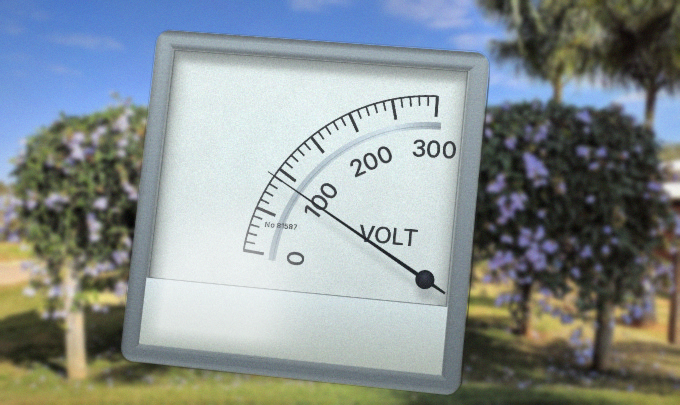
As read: 90; V
